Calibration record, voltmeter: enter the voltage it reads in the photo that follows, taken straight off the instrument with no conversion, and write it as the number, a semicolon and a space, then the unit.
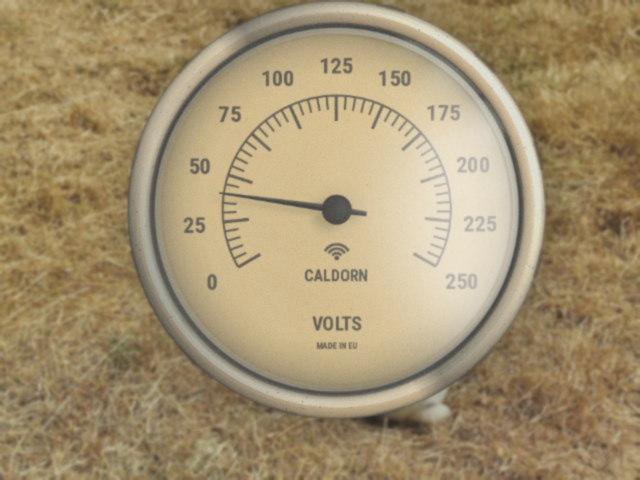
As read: 40; V
